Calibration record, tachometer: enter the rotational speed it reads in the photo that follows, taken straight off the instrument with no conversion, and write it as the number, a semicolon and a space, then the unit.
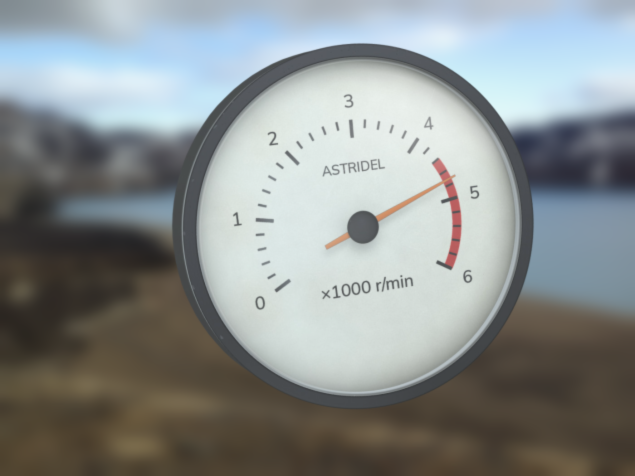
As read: 4700; rpm
